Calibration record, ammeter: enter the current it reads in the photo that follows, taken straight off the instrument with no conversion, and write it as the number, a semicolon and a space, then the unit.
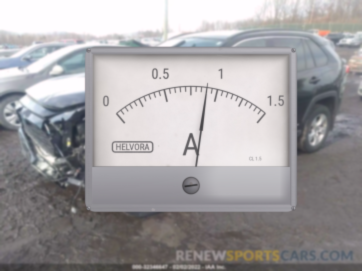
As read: 0.9; A
